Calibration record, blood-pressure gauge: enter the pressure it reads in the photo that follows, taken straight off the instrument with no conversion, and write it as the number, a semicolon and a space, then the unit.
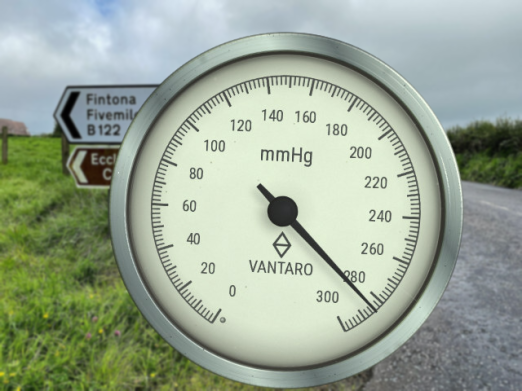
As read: 284; mmHg
